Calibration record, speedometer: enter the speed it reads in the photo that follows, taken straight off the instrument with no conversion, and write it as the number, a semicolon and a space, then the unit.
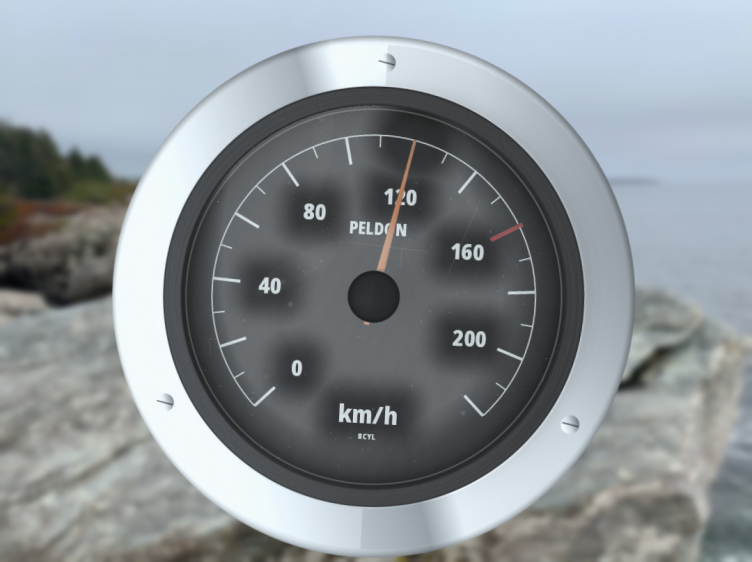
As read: 120; km/h
